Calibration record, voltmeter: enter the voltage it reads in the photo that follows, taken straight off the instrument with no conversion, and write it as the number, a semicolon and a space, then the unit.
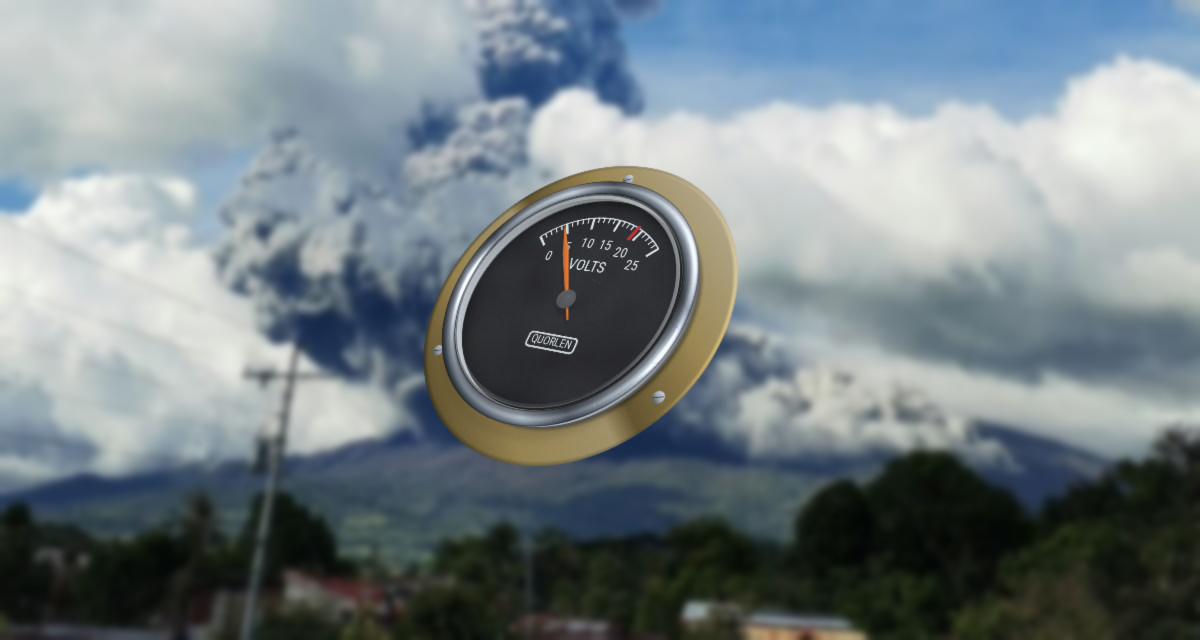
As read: 5; V
